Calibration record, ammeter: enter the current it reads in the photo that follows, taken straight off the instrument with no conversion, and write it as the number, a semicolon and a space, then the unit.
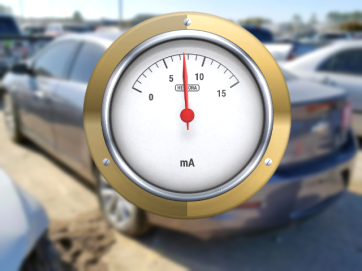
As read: 7.5; mA
